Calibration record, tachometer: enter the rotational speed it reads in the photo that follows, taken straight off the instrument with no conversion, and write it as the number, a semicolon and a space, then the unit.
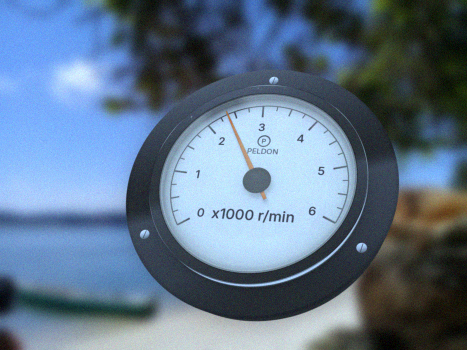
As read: 2375; rpm
